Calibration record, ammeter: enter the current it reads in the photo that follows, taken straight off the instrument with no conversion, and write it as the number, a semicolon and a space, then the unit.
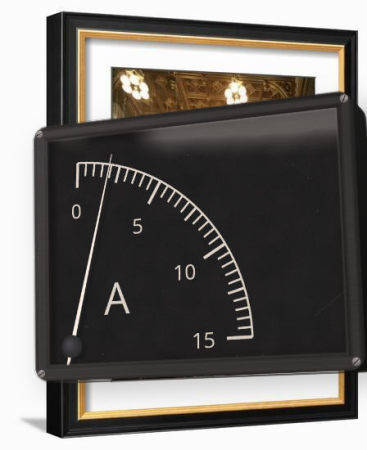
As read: 2; A
